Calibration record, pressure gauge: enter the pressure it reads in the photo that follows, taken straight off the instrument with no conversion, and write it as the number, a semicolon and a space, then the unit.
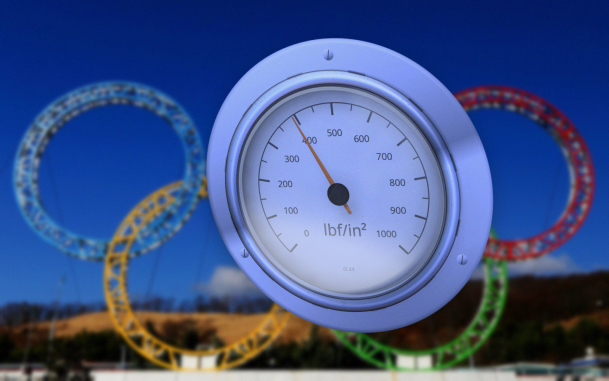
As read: 400; psi
